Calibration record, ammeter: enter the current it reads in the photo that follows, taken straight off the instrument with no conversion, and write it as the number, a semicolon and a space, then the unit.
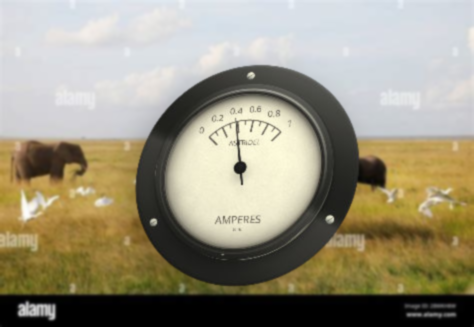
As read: 0.4; A
